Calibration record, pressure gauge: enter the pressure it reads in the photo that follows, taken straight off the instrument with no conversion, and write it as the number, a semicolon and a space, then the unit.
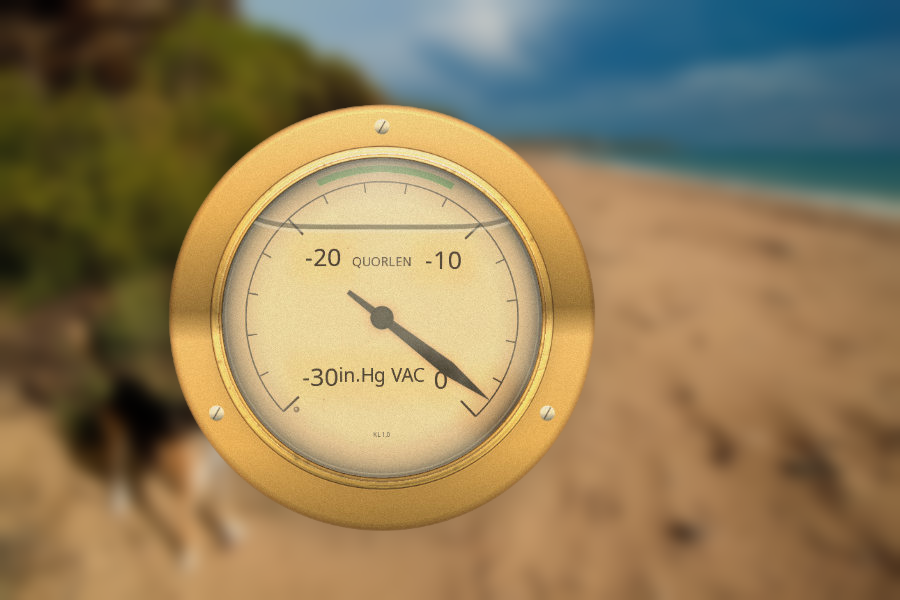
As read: -1; inHg
